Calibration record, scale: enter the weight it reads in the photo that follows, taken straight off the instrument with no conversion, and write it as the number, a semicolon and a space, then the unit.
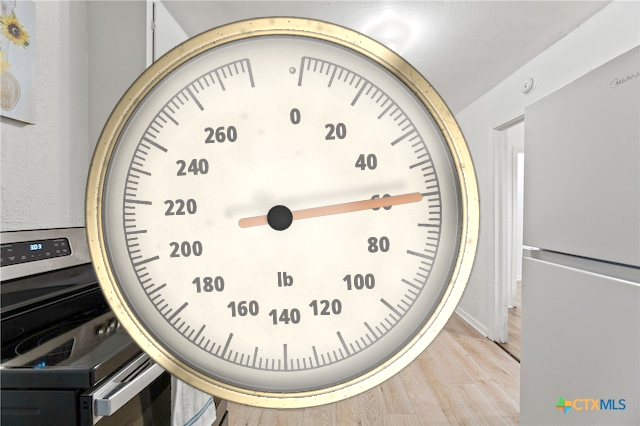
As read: 60; lb
